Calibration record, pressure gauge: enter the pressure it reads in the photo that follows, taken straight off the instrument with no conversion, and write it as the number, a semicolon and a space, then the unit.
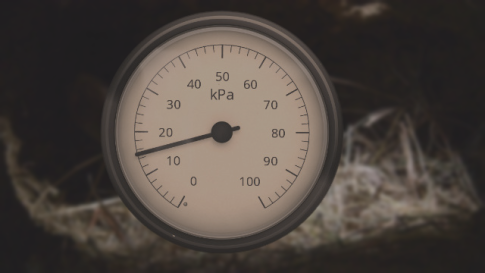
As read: 15; kPa
